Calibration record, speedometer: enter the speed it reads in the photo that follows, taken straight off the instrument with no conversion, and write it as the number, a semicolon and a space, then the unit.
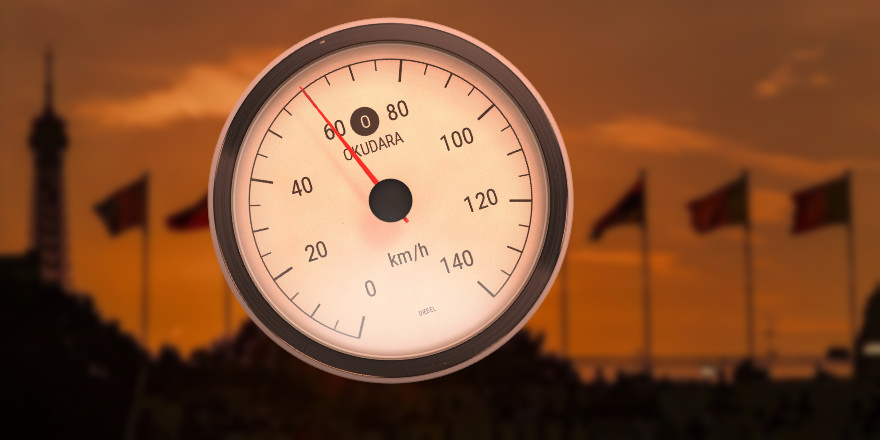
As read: 60; km/h
